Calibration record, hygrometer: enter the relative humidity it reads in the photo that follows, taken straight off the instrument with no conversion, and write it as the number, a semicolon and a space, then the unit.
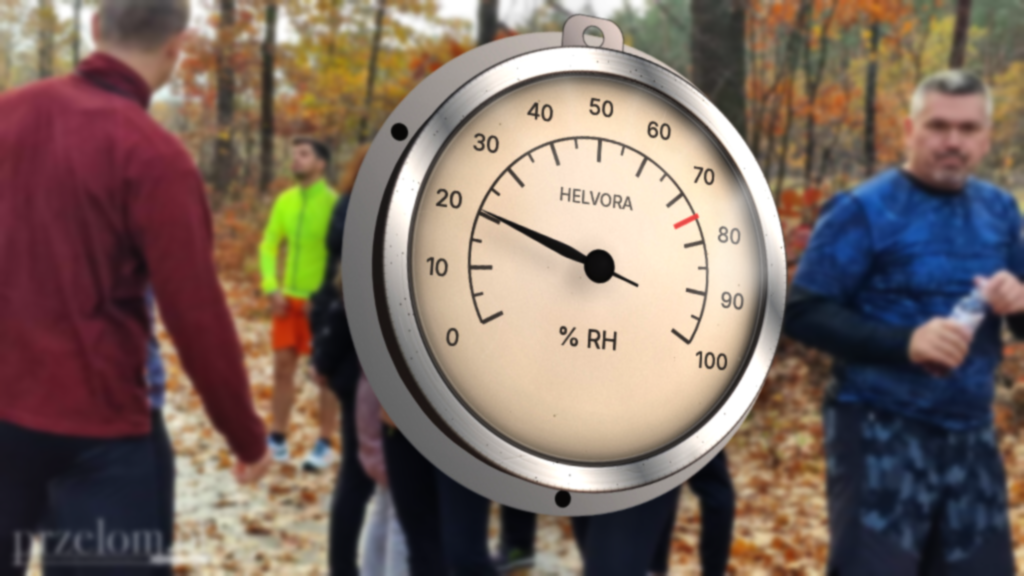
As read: 20; %
